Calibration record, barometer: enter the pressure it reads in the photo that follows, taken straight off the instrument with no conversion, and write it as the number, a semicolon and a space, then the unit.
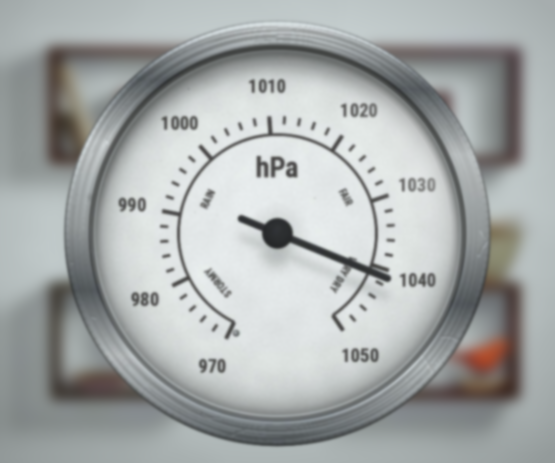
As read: 1041; hPa
